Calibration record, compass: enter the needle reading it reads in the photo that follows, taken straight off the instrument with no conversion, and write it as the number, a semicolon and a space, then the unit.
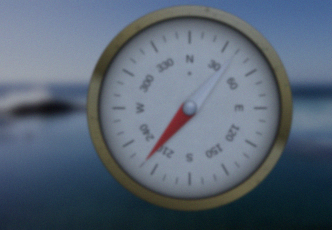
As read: 220; °
